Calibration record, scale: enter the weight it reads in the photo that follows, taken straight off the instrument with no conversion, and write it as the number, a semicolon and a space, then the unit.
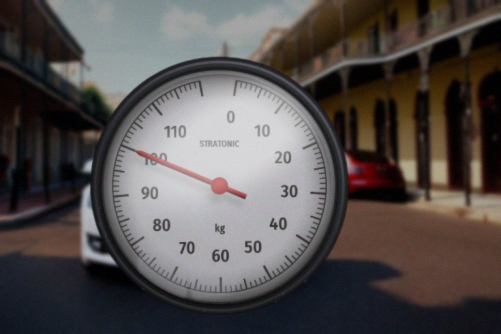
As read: 100; kg
